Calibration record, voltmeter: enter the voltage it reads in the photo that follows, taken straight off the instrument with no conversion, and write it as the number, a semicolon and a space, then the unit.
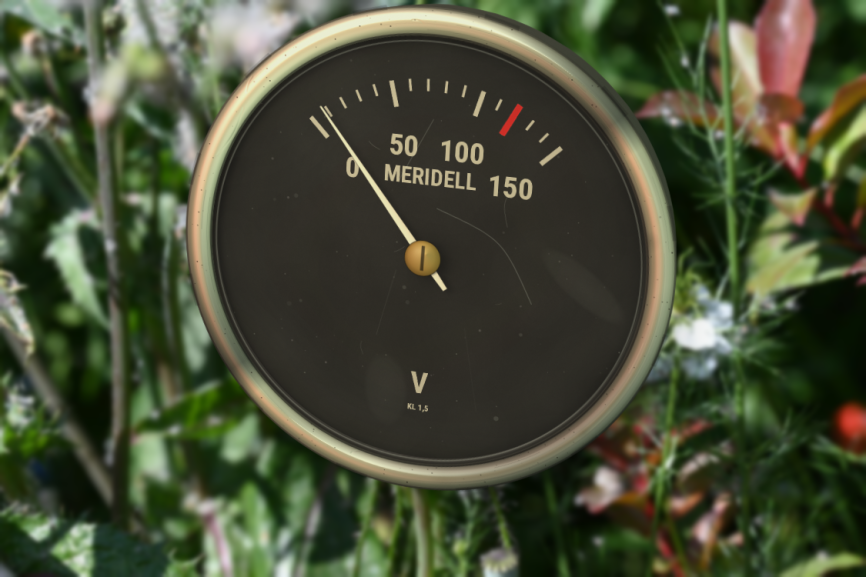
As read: 10; V
